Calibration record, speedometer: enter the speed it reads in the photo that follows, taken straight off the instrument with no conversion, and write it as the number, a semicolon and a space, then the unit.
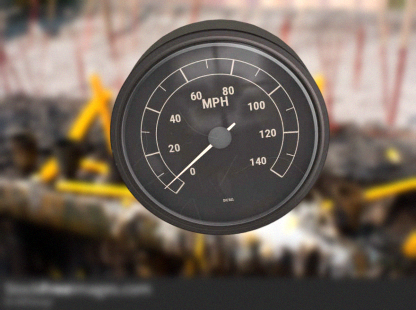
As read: 5; mph
